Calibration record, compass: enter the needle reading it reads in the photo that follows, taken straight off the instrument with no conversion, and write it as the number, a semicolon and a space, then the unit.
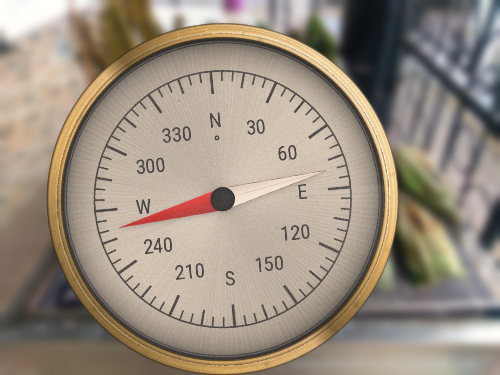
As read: 260; °
